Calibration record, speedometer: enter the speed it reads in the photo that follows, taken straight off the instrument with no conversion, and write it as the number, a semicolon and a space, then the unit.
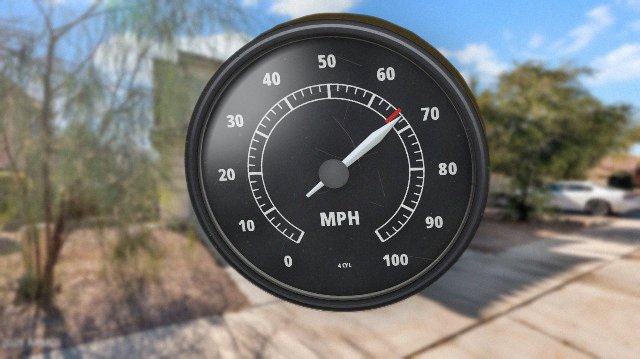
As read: 67; mph
